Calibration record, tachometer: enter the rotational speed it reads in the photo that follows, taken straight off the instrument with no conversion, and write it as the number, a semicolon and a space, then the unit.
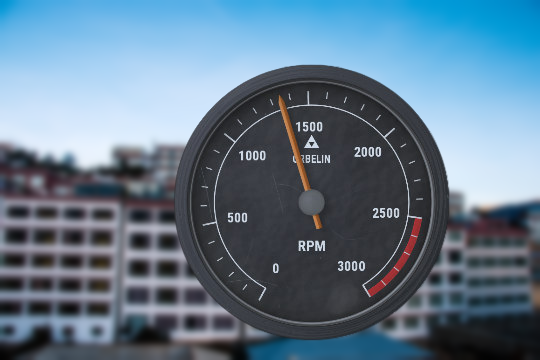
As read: 1350; rpm
